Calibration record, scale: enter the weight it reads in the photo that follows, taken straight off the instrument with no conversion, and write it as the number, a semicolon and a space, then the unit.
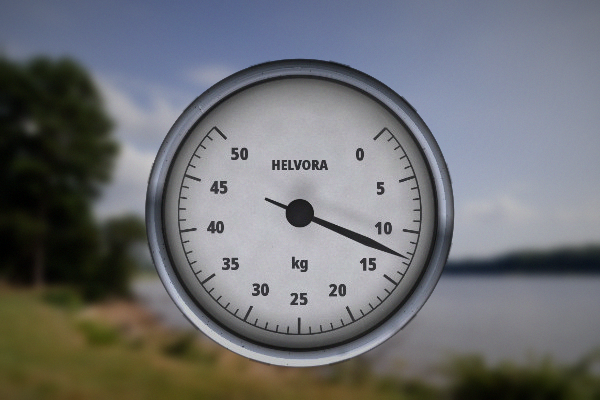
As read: 12.5; kg
